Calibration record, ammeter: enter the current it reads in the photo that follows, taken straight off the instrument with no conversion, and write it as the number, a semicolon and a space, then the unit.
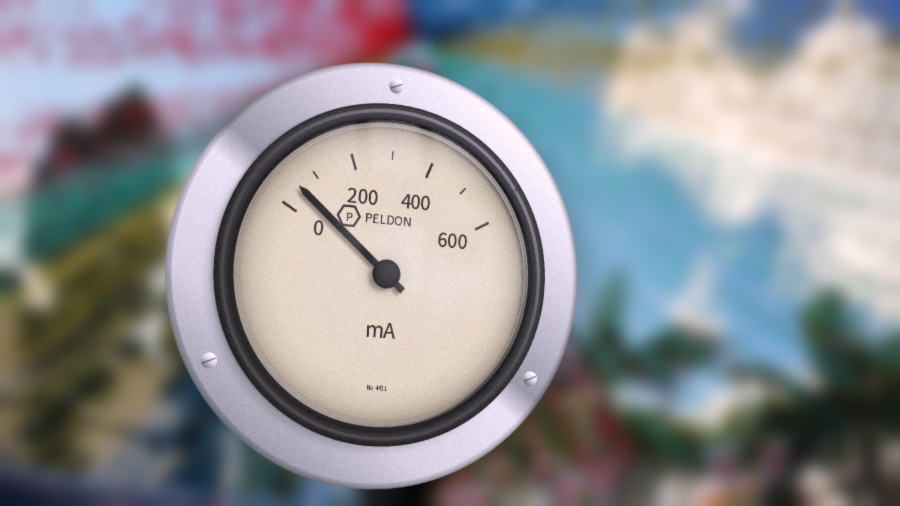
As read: 50; mA
